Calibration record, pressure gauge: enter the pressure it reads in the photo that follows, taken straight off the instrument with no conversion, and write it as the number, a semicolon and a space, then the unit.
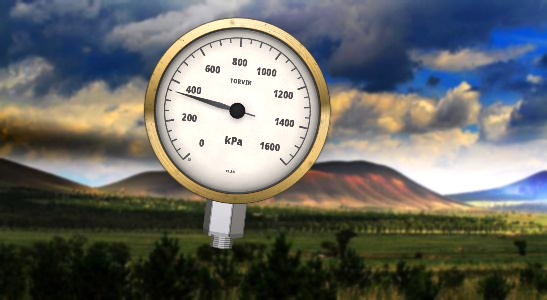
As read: 350; kPa
